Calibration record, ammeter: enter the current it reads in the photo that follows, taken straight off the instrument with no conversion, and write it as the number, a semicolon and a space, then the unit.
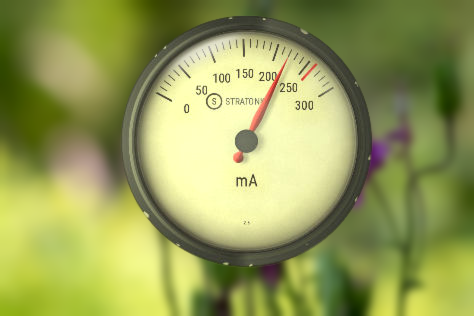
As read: 220; mA
